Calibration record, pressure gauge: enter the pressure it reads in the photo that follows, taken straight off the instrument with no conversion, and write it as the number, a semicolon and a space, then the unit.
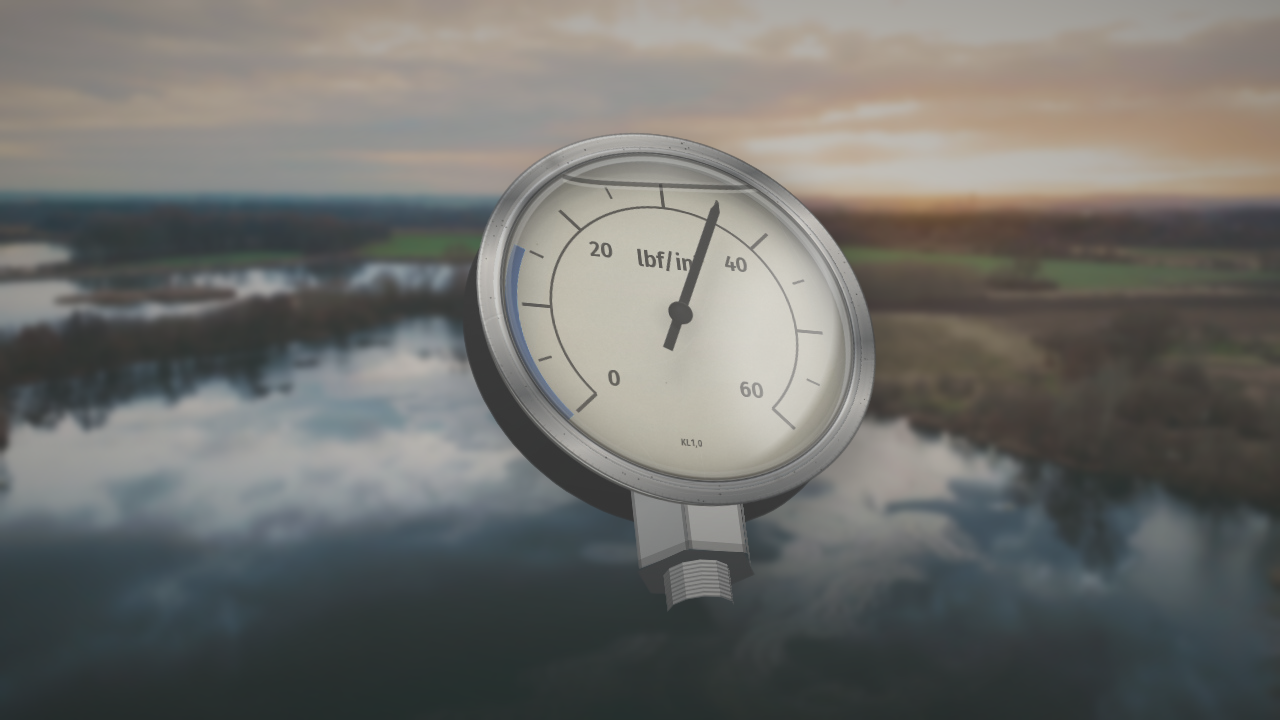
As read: 35; psi
